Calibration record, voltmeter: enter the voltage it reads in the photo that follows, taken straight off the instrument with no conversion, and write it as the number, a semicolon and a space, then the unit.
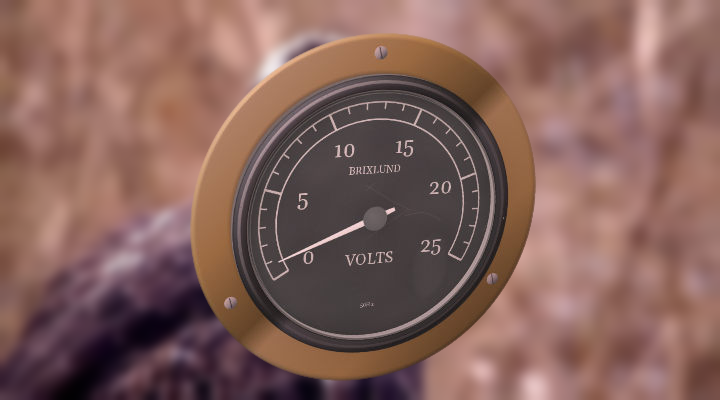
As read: 1; V
